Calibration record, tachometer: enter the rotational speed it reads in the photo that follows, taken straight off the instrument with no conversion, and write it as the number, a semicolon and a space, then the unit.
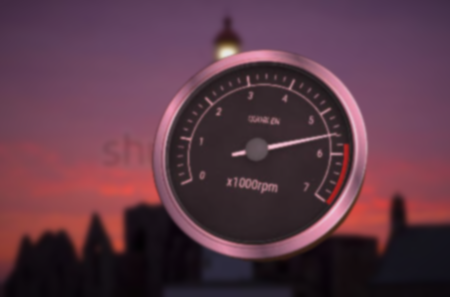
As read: 5600; rpm
